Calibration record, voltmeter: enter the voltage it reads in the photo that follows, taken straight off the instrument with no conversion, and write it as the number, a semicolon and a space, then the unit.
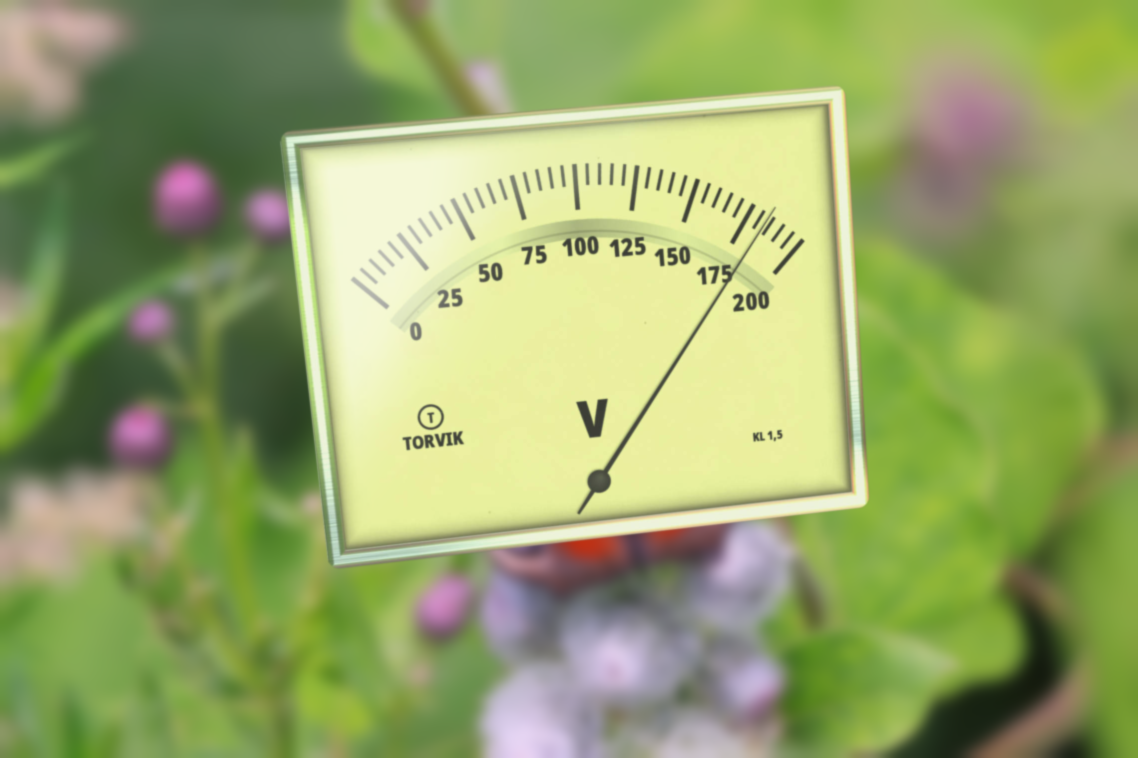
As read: 182.5; V
